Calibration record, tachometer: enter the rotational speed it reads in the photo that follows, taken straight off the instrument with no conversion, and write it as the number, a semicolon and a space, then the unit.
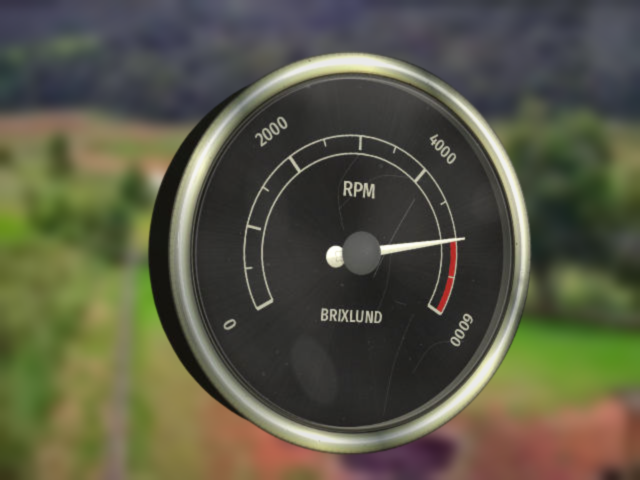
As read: 5000; rpm
